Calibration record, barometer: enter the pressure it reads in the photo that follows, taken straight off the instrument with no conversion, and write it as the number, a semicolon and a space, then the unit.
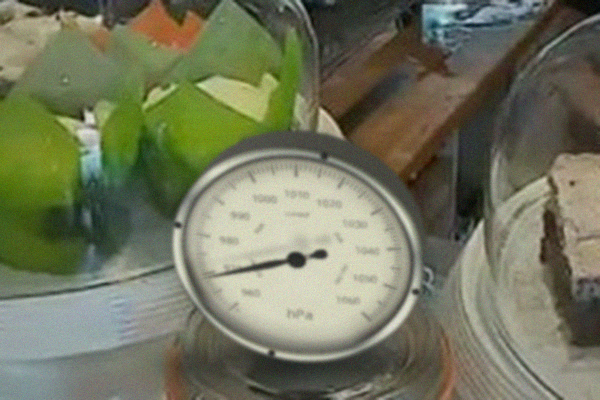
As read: 970; hPa
